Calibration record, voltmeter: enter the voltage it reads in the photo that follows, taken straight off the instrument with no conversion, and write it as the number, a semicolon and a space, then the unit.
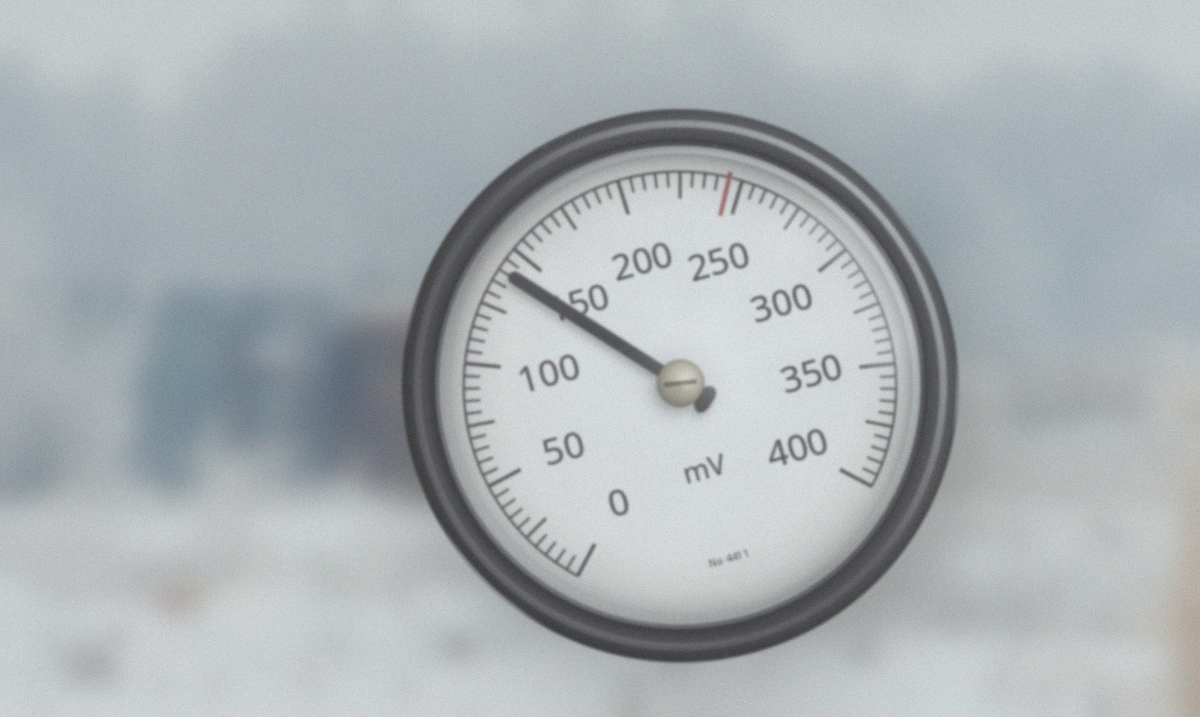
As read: 140; mV
